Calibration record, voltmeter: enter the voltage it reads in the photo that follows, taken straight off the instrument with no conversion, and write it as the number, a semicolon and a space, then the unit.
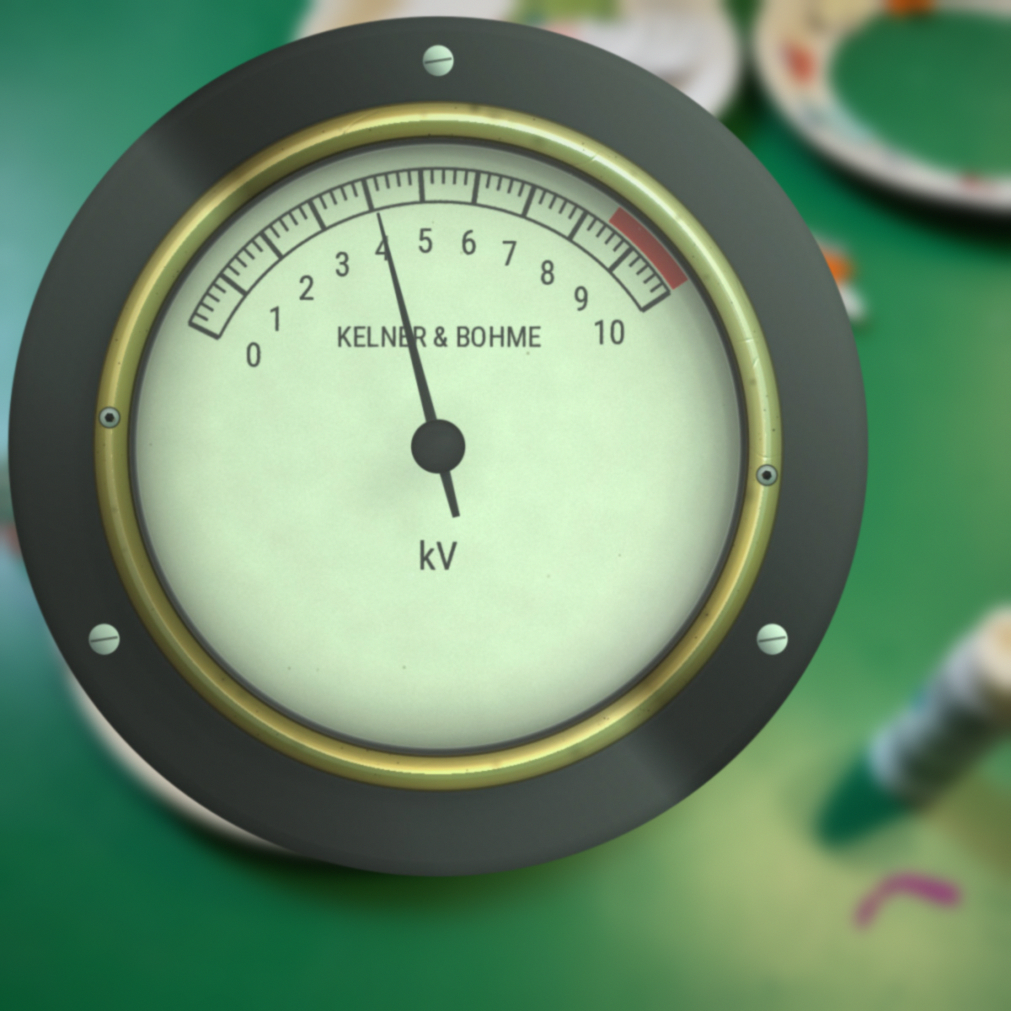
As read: 4.1; kV
